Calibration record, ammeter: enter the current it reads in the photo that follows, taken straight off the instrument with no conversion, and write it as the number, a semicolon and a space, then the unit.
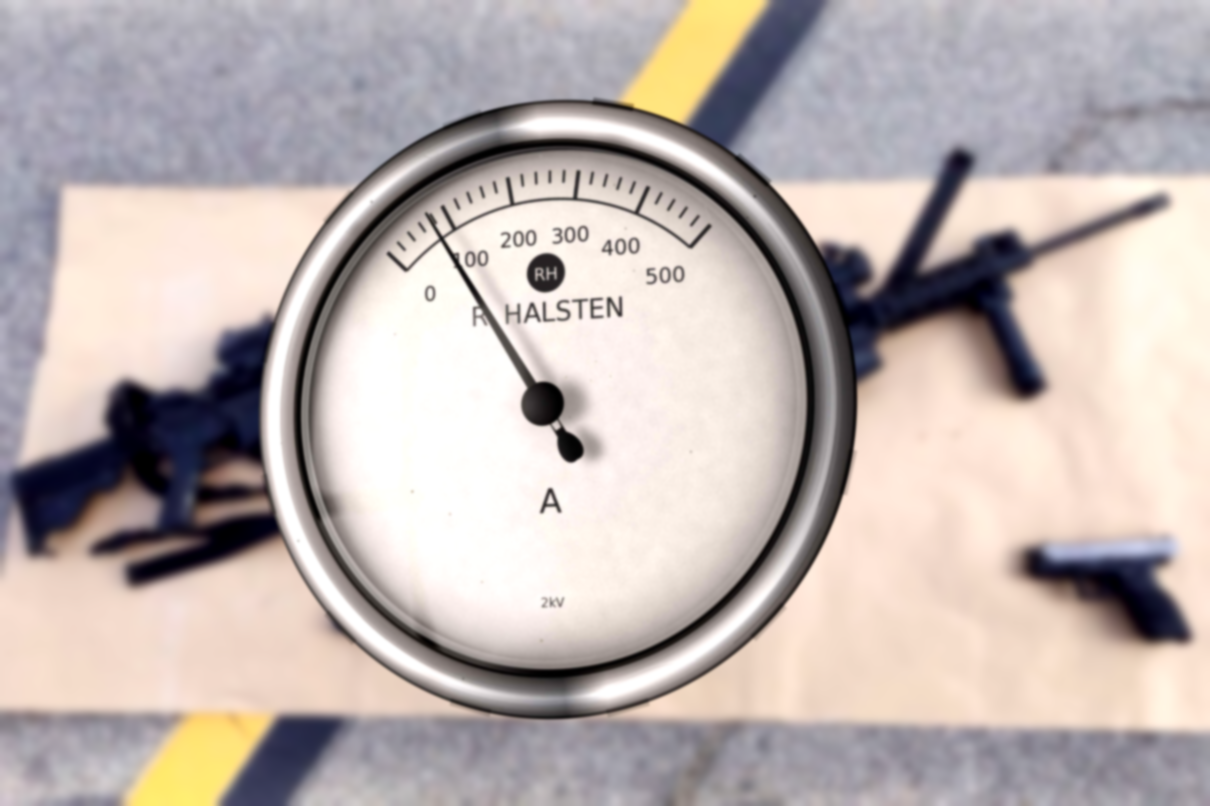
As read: 80; A
